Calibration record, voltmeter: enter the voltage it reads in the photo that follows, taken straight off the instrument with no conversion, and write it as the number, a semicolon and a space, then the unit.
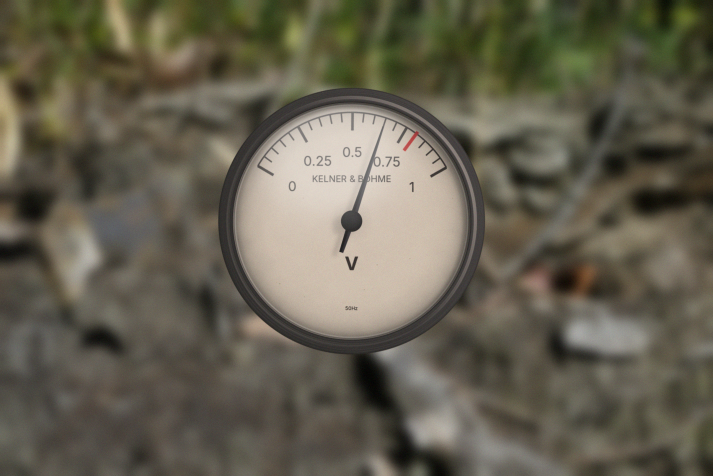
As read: 0.65; V
